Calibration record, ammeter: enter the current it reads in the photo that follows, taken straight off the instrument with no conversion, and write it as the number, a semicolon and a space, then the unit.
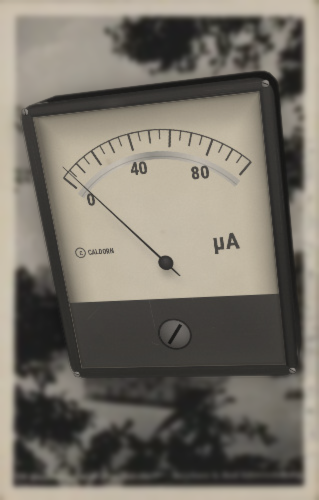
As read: 5; µA
